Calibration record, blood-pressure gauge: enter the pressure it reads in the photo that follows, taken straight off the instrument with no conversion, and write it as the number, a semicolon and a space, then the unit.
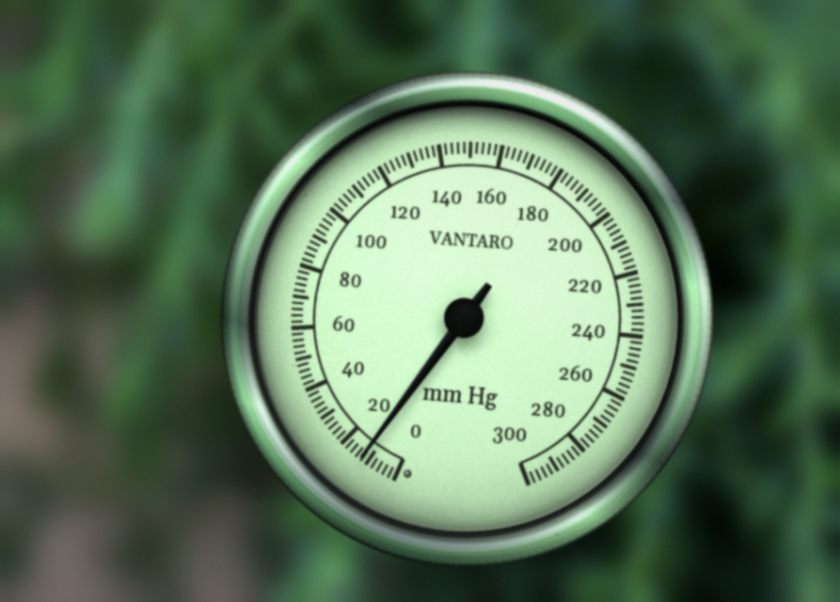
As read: 12; mmHg
